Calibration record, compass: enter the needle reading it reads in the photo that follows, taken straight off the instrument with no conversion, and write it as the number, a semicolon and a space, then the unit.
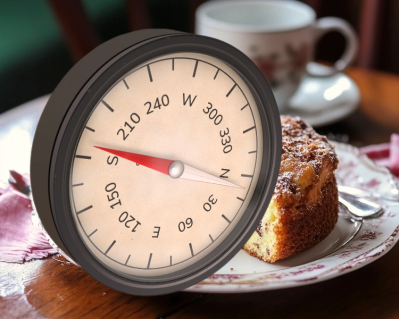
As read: 187.5; °
